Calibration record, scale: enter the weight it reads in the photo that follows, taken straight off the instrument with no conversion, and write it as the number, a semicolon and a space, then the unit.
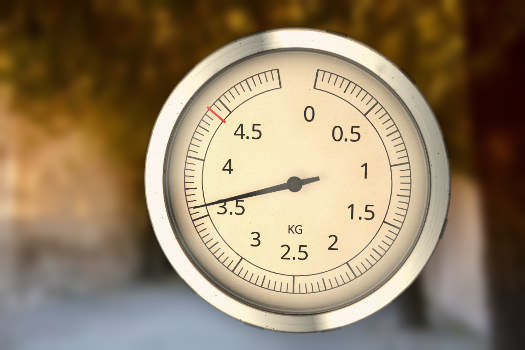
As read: 3.6; kg
